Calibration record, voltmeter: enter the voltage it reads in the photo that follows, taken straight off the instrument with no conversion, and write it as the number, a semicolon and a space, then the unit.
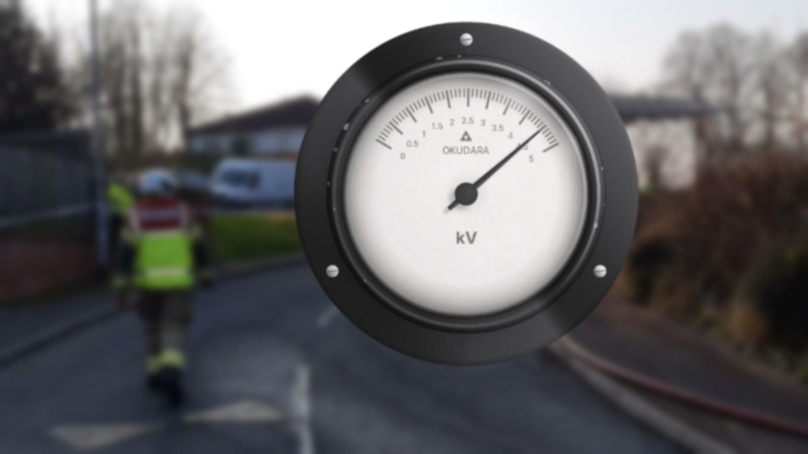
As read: 4.5; kV
